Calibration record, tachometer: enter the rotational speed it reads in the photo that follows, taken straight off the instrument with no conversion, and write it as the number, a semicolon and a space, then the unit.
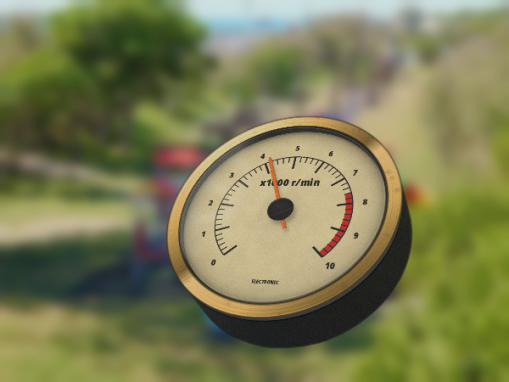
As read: 4200; rpm
